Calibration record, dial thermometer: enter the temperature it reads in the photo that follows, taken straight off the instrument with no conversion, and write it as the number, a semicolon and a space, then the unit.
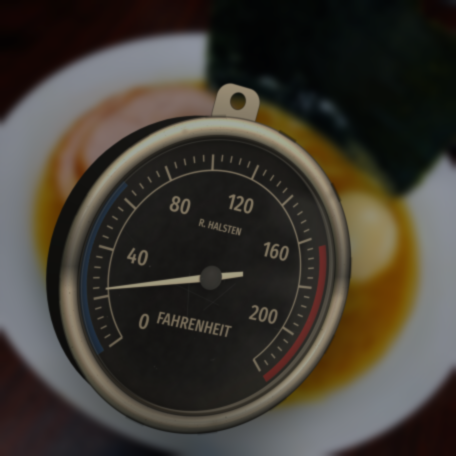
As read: 24; °F
